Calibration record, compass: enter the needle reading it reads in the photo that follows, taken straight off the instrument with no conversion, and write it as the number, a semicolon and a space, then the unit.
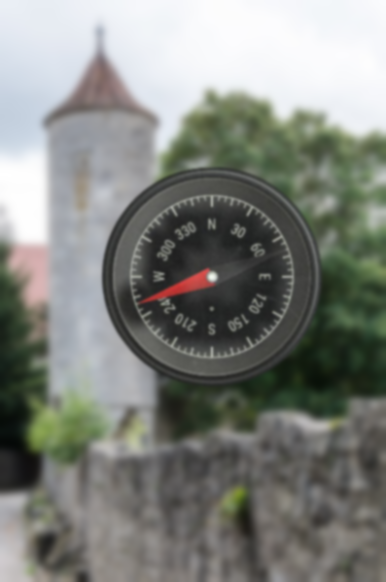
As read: 250; °
